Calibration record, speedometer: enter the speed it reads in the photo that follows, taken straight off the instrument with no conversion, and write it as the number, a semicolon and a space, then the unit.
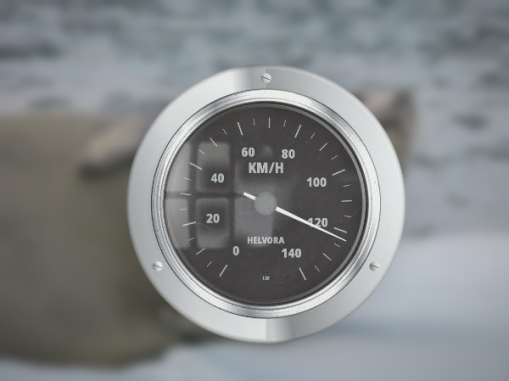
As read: 122.5; km/h
